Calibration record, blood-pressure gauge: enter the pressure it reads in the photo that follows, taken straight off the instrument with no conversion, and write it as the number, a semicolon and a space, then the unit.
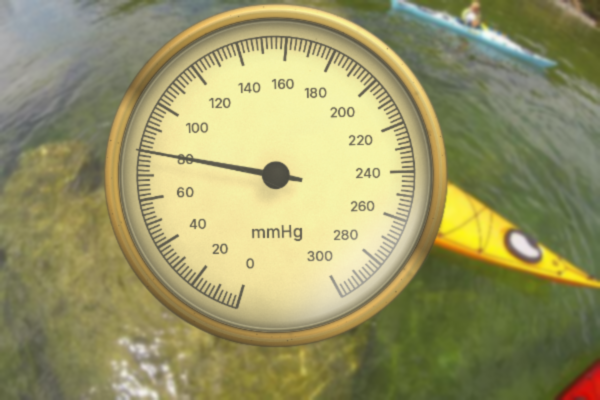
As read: 80; mmHg
